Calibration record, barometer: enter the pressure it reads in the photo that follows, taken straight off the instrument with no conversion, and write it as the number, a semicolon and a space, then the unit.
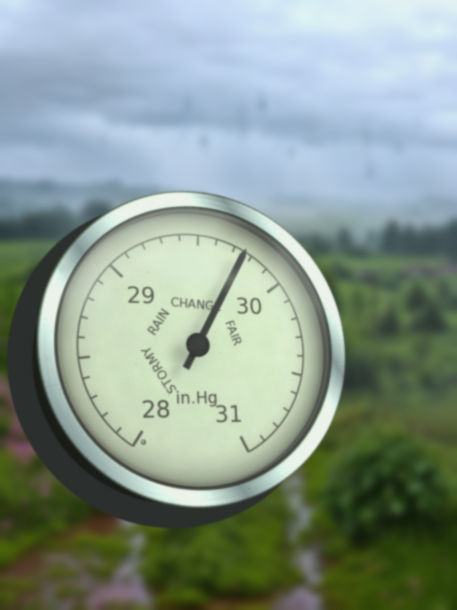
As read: 29.75; inHg
